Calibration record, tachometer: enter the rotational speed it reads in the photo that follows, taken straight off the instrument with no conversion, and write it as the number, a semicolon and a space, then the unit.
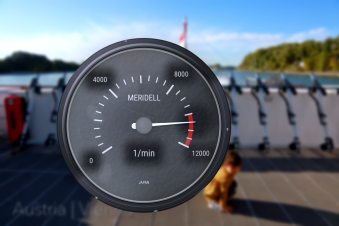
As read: 10500; rpm
